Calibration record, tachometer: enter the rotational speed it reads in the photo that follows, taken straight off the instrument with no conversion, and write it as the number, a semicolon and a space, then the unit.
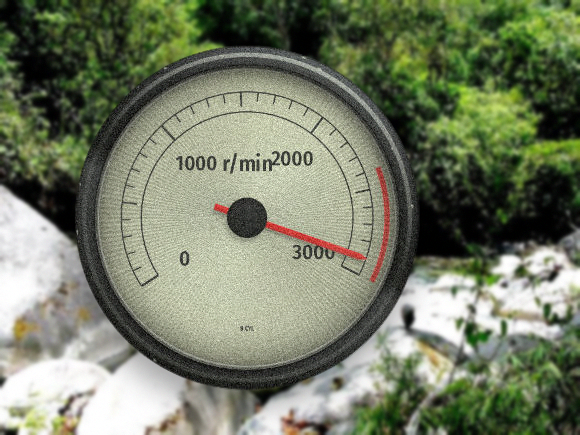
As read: 2900; rpm
